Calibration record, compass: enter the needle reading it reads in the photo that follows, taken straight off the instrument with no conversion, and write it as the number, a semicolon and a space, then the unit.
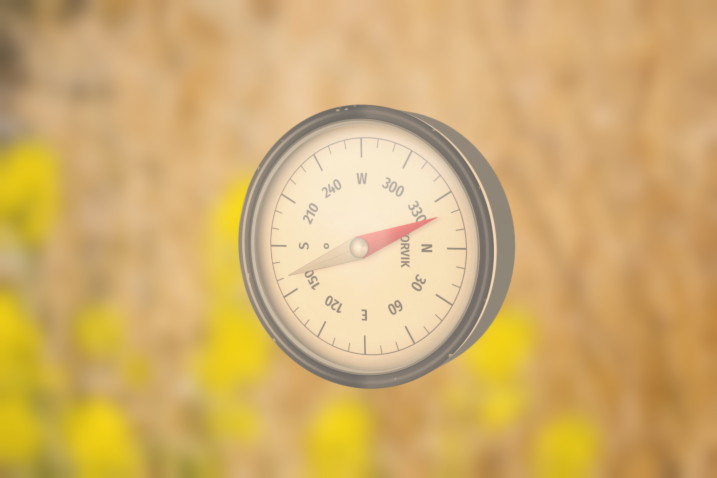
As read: 340; °
